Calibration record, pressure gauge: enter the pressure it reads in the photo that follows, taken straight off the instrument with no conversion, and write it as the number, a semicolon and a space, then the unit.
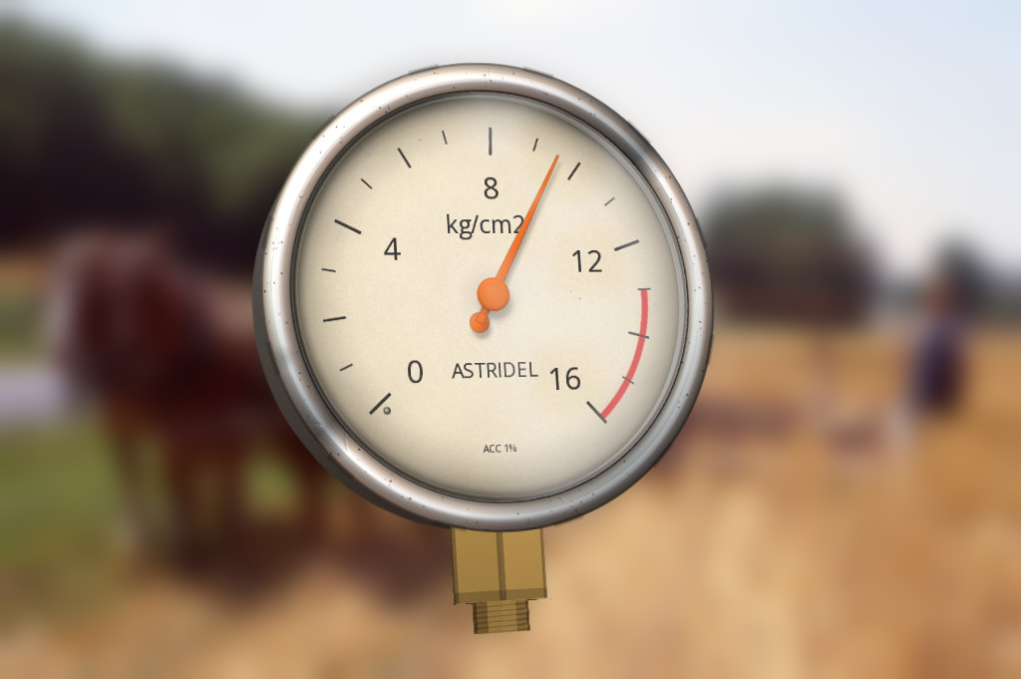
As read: 9.5; kg/cm²
